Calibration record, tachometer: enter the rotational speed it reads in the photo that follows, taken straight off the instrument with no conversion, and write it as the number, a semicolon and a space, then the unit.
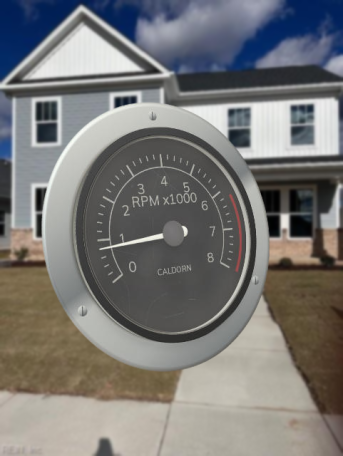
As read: 800; rpm
